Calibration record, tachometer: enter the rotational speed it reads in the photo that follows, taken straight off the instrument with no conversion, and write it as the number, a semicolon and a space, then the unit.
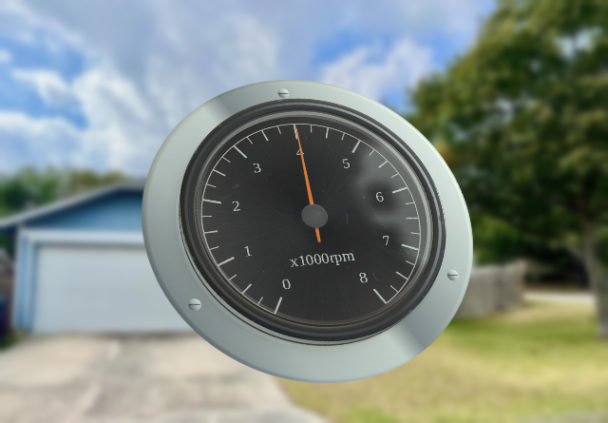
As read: 4000; rpm
